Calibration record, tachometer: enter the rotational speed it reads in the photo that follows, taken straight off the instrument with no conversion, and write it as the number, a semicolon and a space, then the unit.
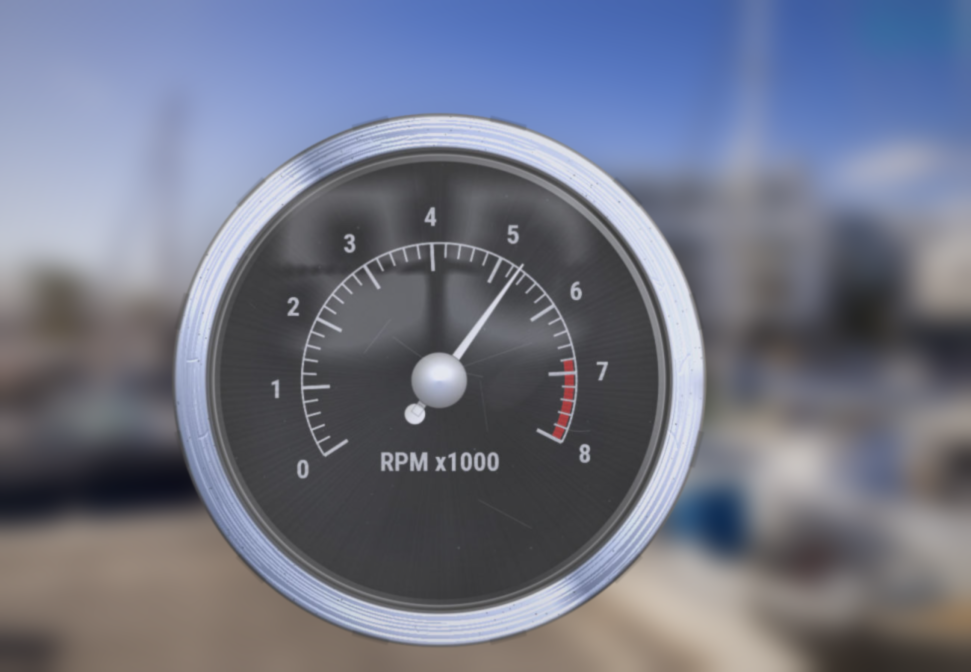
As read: 5300; rpm
